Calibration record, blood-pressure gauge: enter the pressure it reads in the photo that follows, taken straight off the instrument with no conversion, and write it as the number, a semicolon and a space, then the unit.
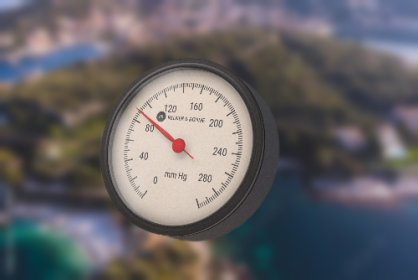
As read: 90; mmHg
